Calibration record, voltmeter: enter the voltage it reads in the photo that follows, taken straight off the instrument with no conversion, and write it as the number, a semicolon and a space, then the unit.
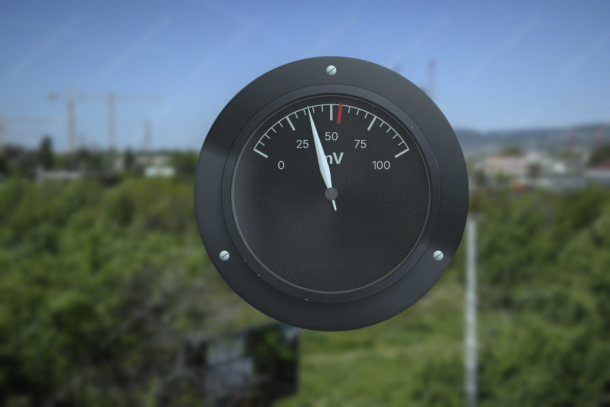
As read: 37.5; mV
